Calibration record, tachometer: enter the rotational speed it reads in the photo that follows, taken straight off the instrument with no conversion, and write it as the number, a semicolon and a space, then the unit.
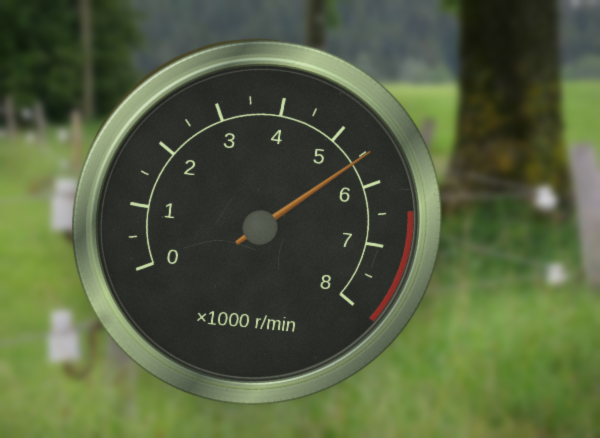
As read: 5500; rpm
